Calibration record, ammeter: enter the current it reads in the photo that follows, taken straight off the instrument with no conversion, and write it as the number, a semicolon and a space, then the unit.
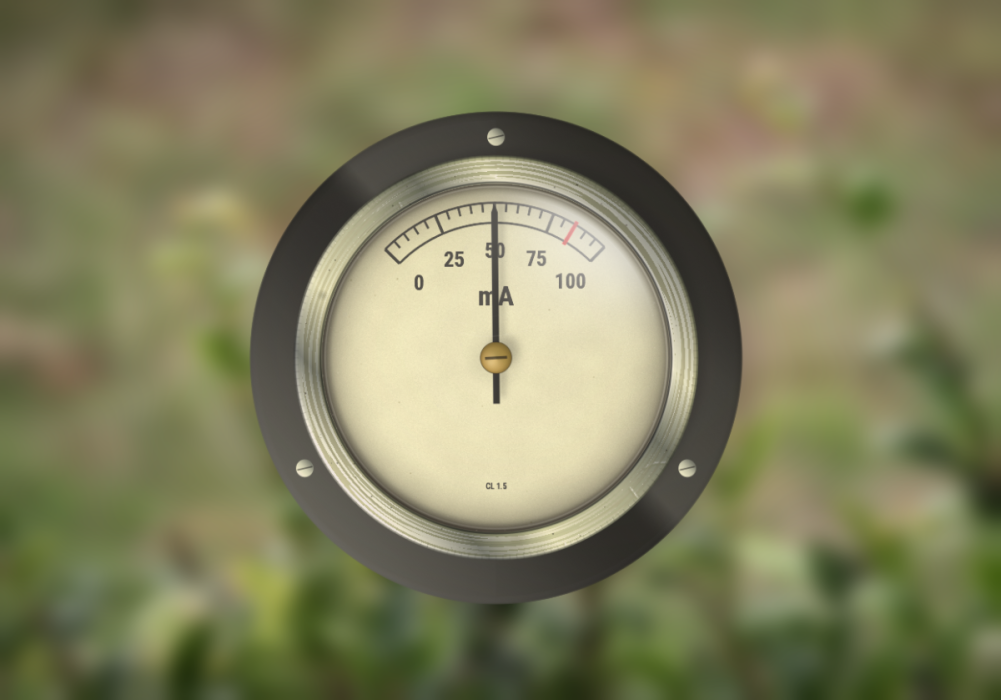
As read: 50; mA
